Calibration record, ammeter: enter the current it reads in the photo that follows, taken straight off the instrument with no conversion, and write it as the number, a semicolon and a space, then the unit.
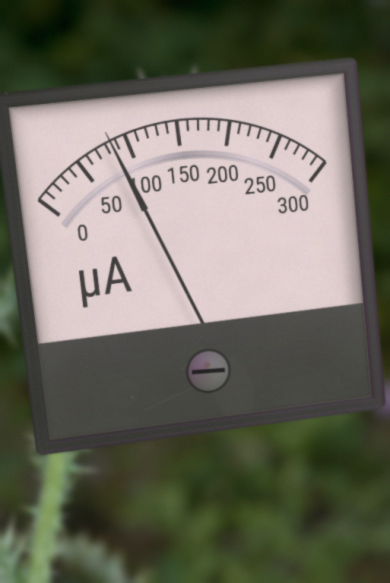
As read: 85; µA
